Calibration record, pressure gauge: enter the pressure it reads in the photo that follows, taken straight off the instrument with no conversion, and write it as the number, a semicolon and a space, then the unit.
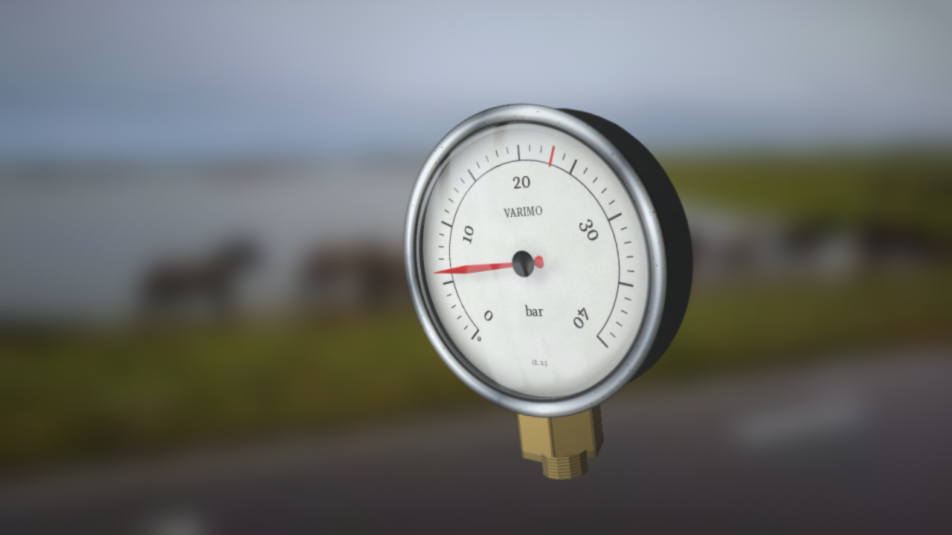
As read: 6; bar
